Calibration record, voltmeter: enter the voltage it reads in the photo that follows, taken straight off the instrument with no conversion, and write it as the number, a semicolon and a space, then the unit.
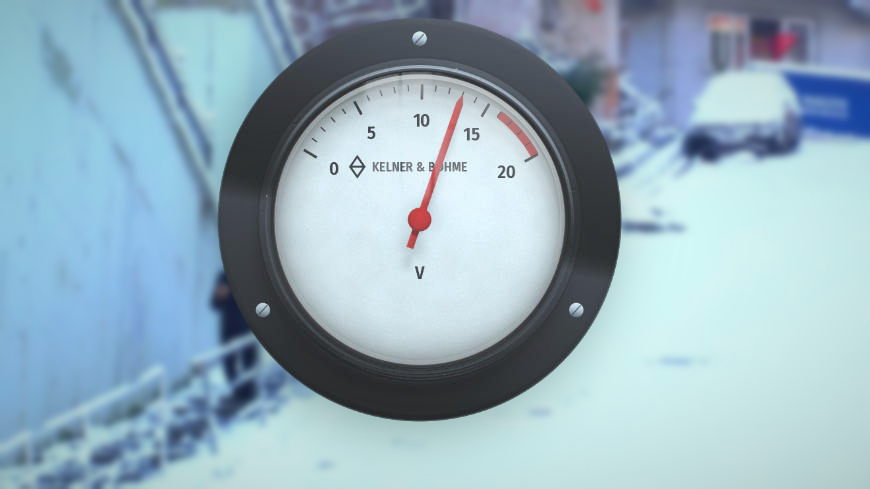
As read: 13; V
